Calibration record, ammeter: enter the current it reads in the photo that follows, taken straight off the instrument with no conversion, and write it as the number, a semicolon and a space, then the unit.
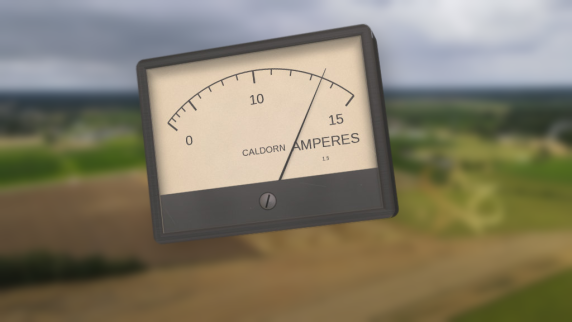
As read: 13.5; A
